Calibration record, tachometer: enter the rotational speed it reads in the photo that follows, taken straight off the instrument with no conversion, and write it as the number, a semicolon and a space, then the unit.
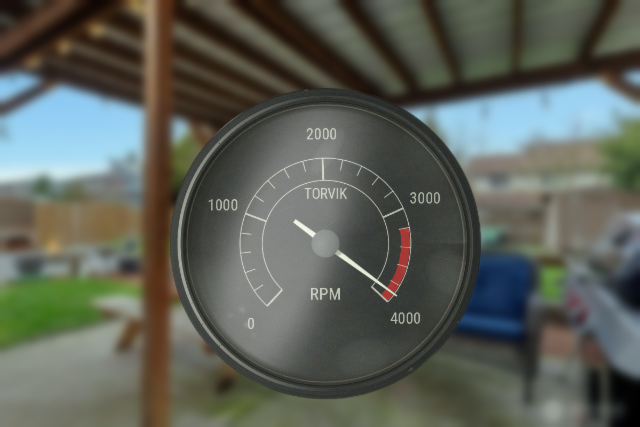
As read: 3900; rpm
